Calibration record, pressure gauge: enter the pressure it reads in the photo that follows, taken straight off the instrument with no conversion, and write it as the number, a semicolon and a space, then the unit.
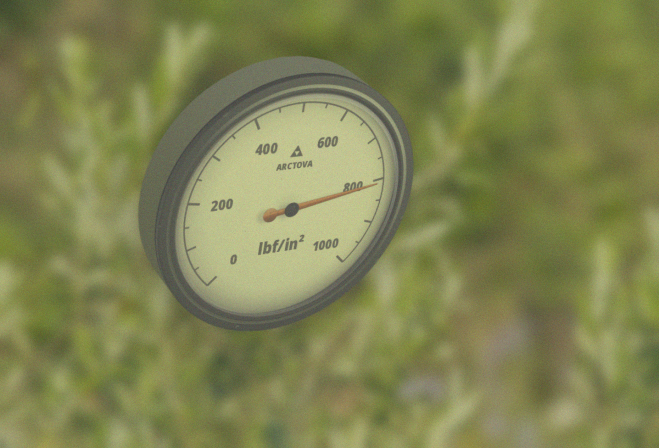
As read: 800; psi
